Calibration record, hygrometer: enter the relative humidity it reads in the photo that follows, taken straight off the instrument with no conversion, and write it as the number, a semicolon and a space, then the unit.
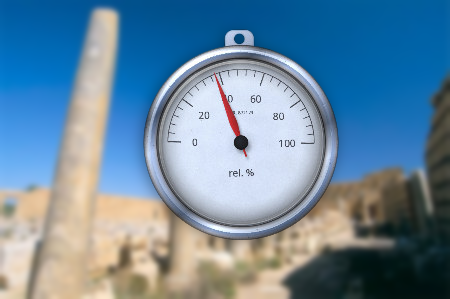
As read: 38; %
